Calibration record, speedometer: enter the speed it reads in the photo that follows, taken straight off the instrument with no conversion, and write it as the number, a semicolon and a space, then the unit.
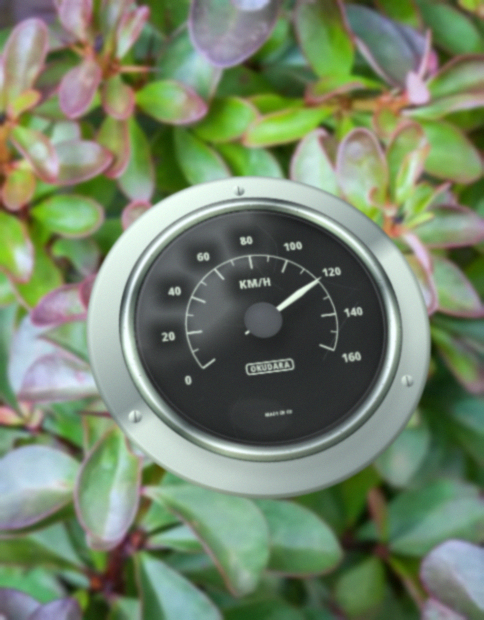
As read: 120; km/h
